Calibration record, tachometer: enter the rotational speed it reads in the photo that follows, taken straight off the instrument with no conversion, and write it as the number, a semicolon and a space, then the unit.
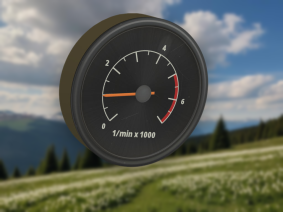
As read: 1000; rpm
